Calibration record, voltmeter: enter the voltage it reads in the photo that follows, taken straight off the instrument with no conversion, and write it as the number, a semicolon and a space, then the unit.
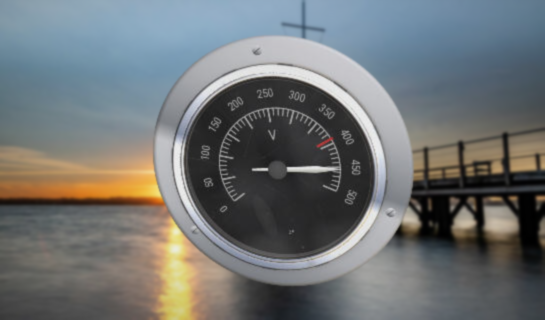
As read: 450; V
